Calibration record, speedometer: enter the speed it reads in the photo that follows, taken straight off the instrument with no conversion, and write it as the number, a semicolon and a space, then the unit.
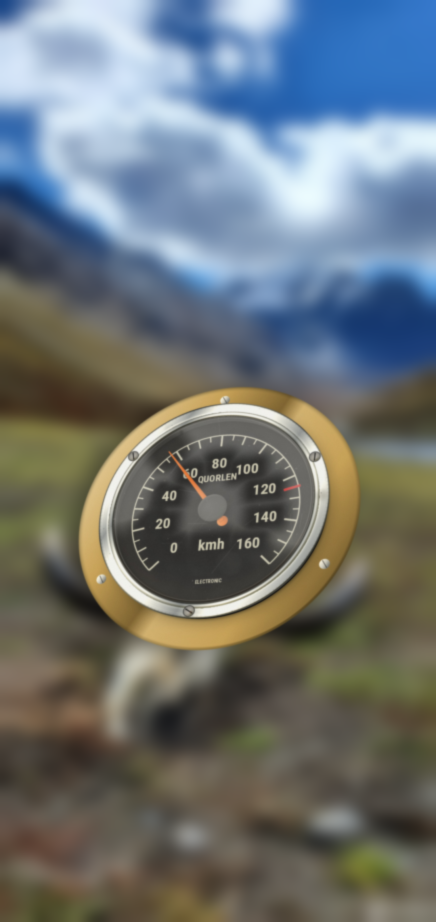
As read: 57.5; km/h
